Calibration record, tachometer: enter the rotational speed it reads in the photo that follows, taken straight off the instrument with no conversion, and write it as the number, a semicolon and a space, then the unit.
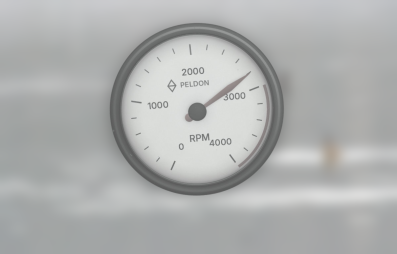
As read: 2800; rpm
